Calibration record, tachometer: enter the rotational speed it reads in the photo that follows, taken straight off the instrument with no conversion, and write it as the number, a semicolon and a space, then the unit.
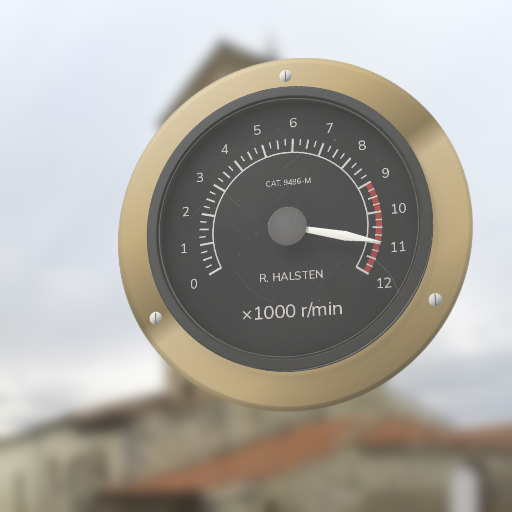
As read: 11000; rpm
